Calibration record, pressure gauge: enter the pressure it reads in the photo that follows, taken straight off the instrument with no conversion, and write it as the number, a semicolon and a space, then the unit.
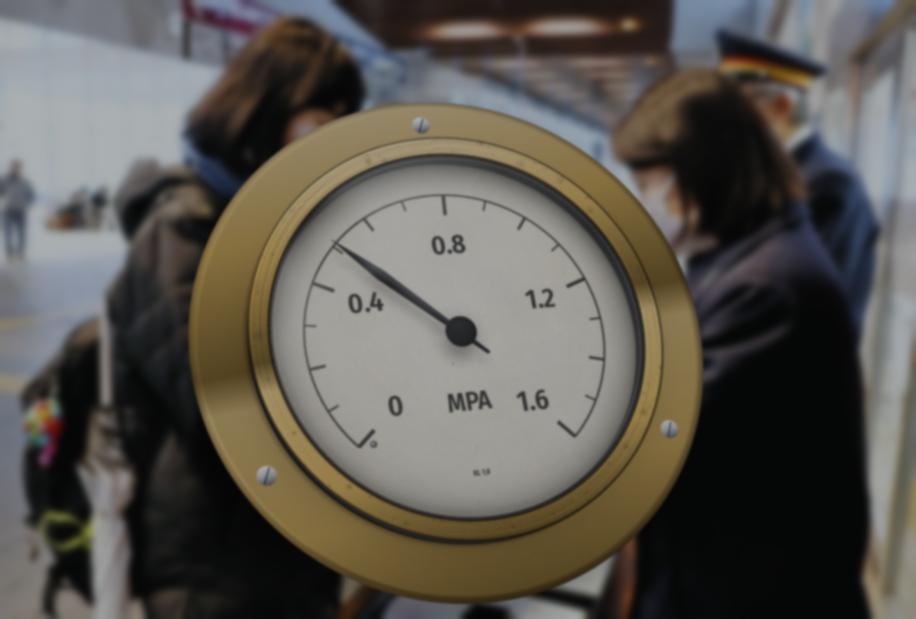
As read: 0.5; MPa
